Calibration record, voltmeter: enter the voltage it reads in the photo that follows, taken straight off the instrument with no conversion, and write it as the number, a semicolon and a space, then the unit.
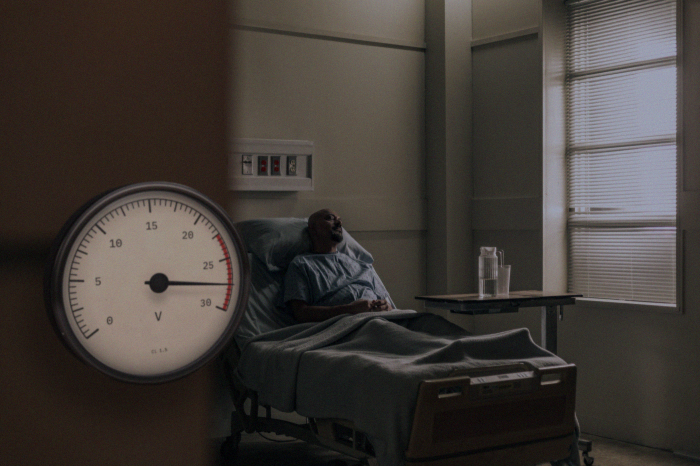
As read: 27.5; V
